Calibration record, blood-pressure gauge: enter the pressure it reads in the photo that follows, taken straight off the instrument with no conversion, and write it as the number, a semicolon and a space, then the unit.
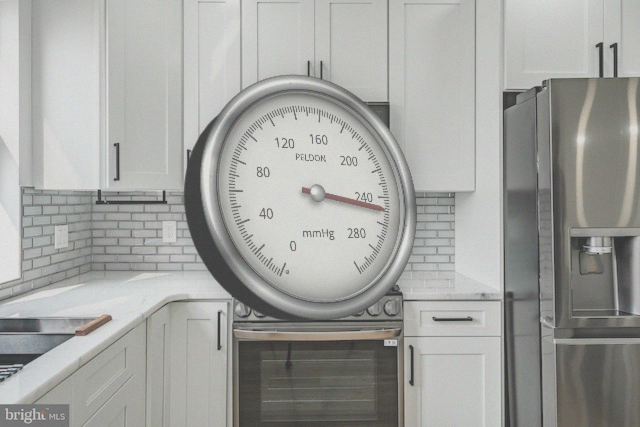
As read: 250; mmHg
